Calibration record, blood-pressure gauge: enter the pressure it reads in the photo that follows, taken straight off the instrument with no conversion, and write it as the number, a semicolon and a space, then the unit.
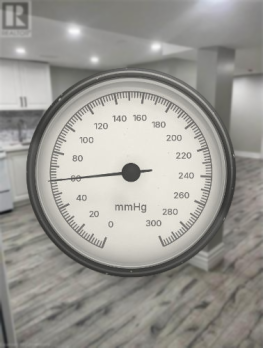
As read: 60; mmHg
